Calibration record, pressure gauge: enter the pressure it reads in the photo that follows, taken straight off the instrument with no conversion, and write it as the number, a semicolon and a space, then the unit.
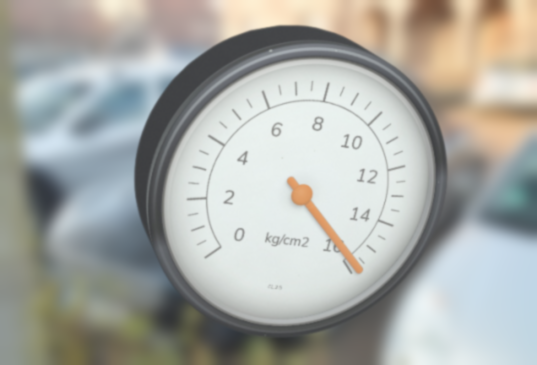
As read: 15.75; kg/cm²
